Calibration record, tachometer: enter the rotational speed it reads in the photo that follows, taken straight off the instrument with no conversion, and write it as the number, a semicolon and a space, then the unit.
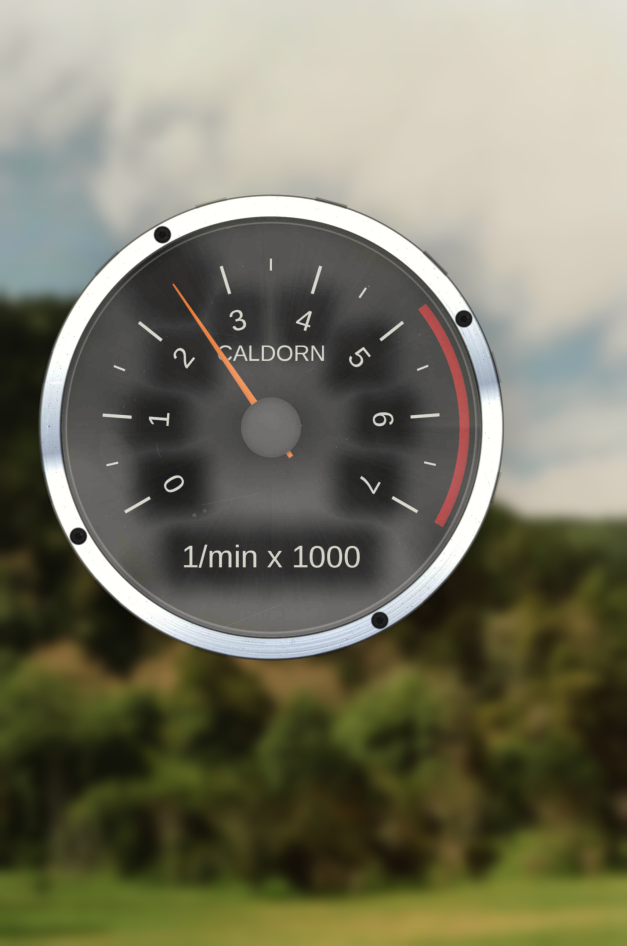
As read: 2500; rpm
